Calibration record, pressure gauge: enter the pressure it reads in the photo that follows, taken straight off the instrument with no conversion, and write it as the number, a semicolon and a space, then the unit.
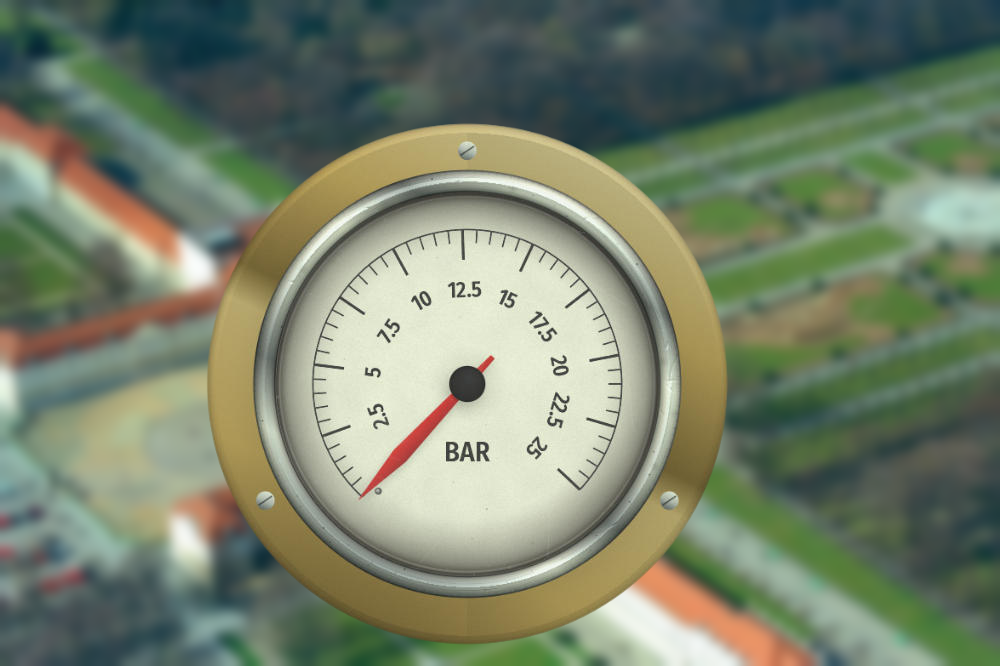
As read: 0; bar
